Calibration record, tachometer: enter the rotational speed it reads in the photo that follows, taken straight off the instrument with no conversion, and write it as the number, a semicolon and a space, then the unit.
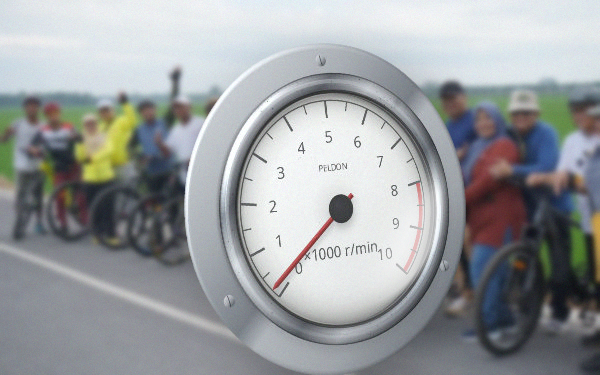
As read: 250; rpm
